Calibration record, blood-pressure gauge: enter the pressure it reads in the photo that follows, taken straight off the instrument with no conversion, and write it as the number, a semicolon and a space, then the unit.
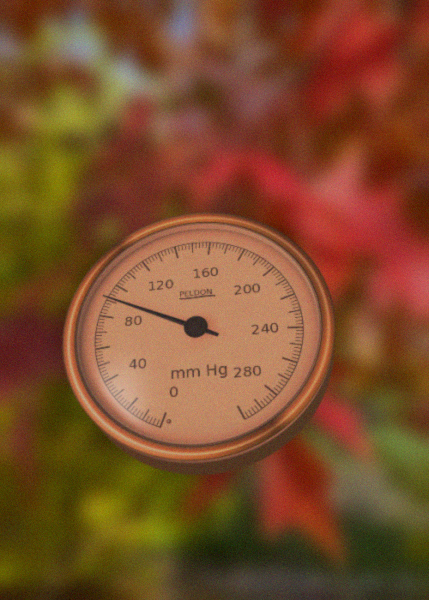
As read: 90; mmHg
